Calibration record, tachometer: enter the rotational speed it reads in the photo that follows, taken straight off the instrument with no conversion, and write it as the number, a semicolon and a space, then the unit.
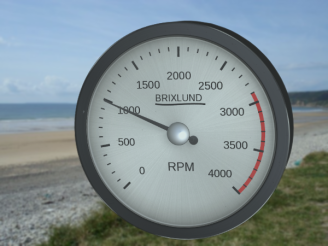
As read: 1000; rpm
